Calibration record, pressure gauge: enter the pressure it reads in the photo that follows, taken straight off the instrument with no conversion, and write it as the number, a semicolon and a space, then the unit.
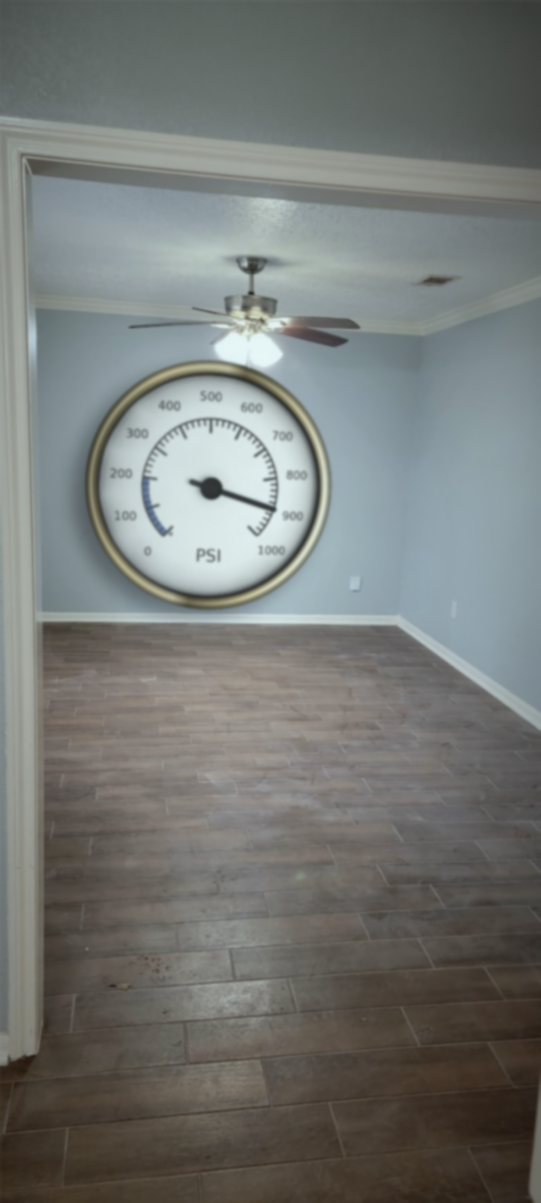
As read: 900; psi
